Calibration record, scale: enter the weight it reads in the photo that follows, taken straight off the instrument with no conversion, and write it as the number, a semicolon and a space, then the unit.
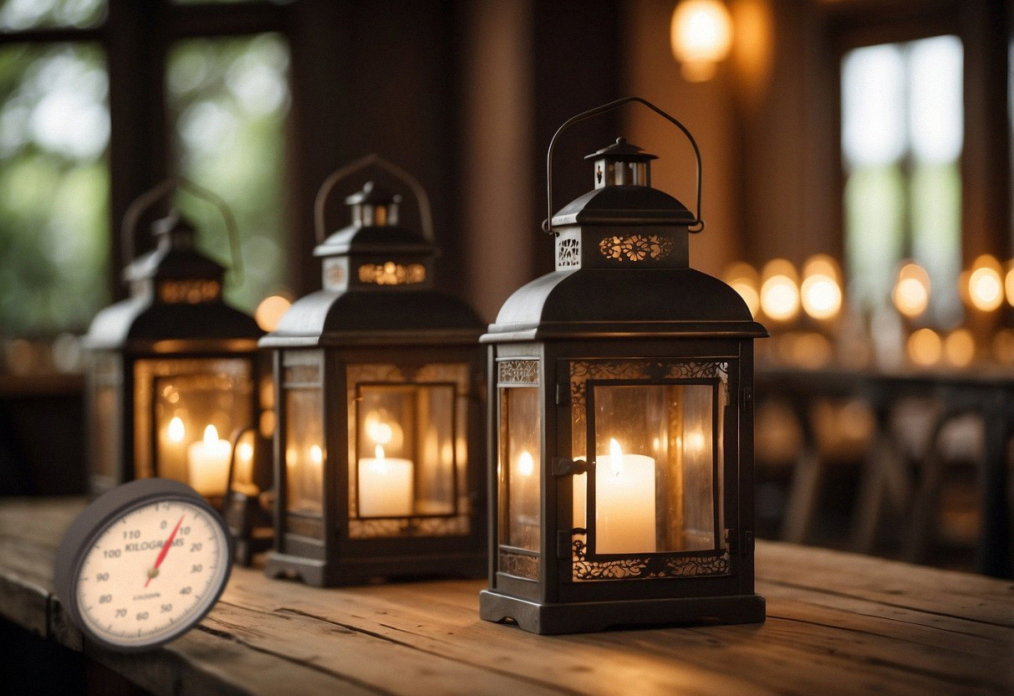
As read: 5; kg
